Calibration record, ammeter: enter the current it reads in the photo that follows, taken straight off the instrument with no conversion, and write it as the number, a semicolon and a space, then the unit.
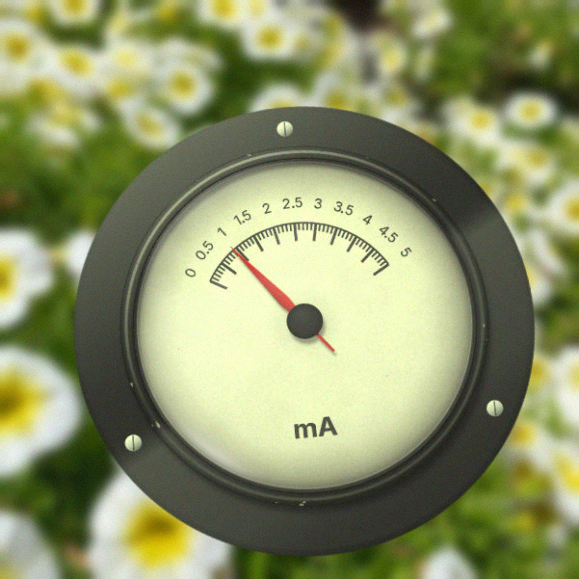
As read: 0.9; mA
